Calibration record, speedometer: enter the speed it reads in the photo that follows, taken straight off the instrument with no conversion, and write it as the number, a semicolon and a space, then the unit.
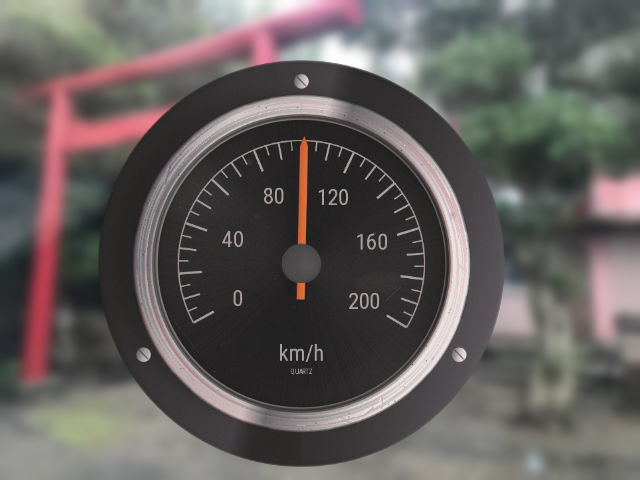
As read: 100; km/h
